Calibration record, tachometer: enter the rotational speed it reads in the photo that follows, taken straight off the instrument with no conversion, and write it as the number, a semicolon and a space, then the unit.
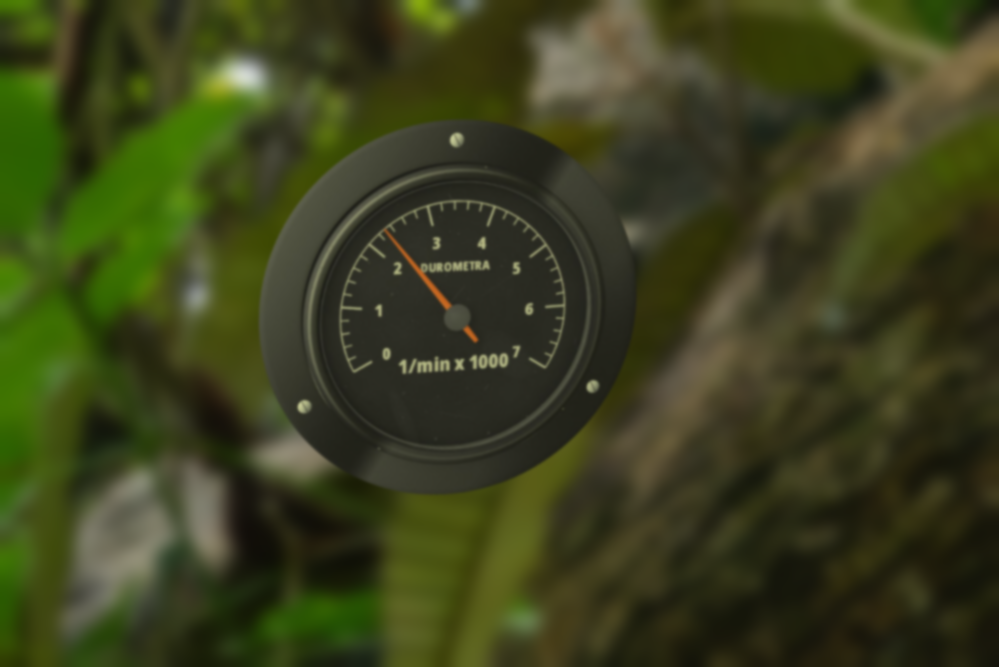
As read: 2300; rpm
